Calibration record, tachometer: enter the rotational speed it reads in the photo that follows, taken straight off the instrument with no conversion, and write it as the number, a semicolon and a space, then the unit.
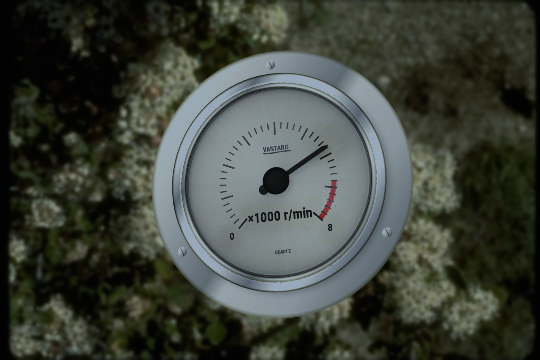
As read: 5800; rpm
